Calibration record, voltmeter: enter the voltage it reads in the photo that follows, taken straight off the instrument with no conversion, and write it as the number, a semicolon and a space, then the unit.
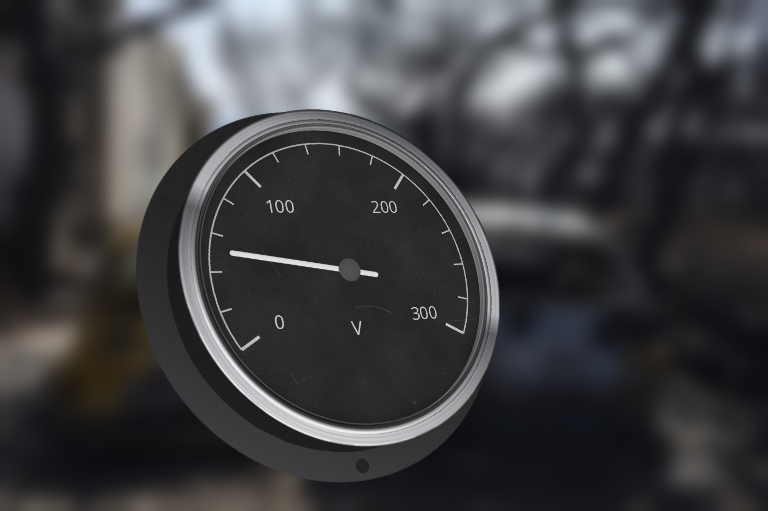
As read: 50; V
